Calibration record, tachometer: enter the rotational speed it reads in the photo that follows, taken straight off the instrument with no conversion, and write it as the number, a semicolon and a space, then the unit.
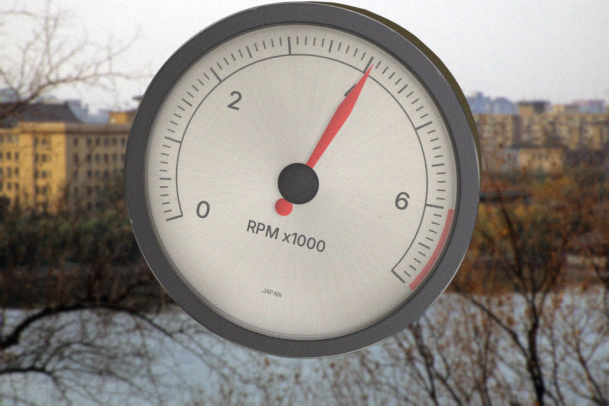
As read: 4050; rpm
